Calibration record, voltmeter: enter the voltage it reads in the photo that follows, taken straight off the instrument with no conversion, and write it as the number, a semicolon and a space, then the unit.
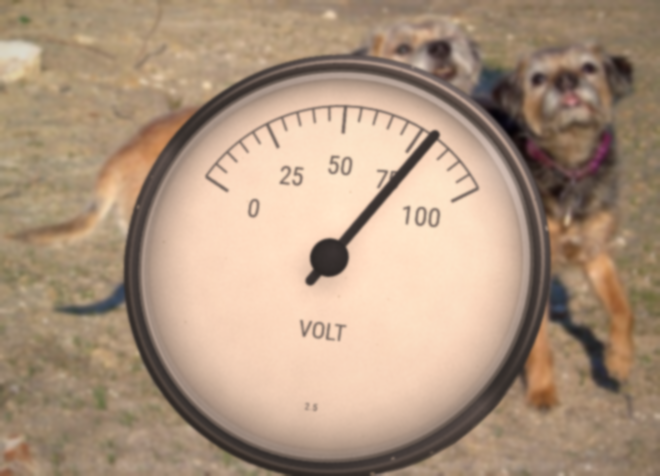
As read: 80; V
